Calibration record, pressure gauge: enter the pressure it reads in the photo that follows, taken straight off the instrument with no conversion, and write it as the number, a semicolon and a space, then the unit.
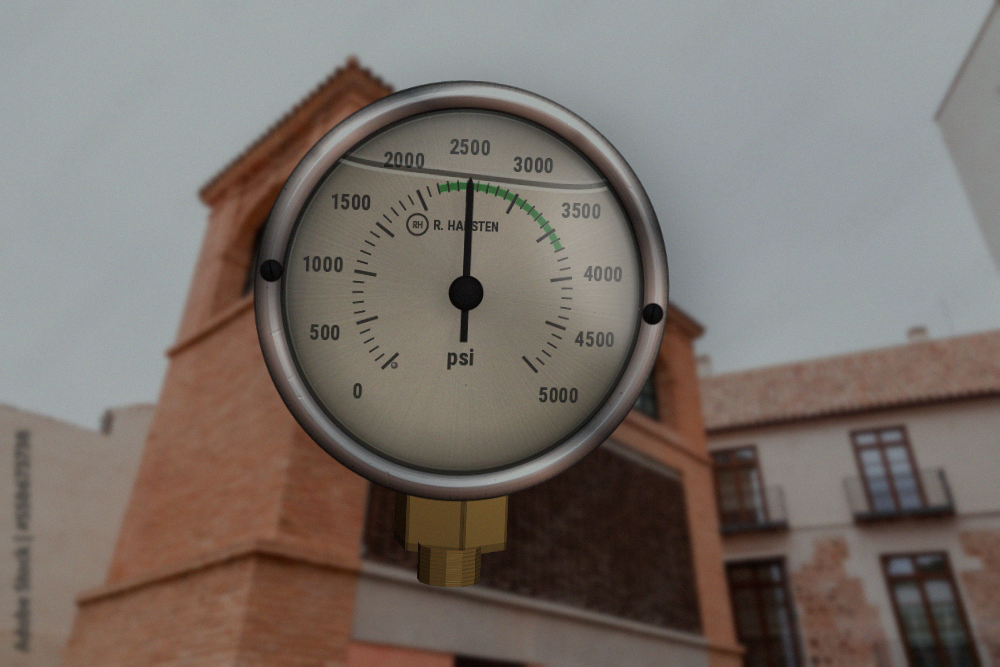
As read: 2500; psi
